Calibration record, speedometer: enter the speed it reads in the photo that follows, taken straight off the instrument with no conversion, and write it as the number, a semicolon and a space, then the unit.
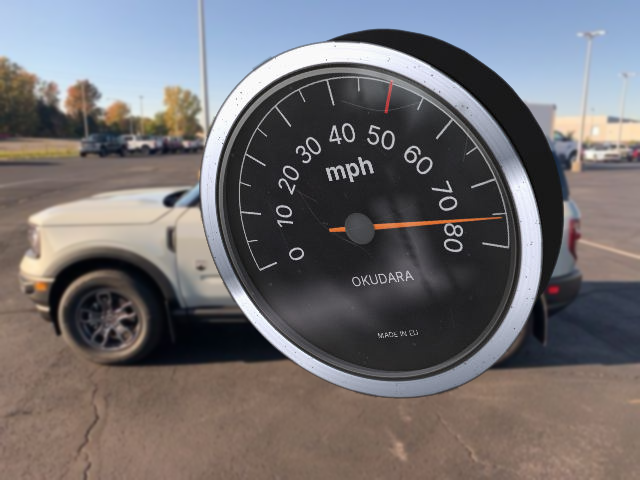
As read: 75; mph
